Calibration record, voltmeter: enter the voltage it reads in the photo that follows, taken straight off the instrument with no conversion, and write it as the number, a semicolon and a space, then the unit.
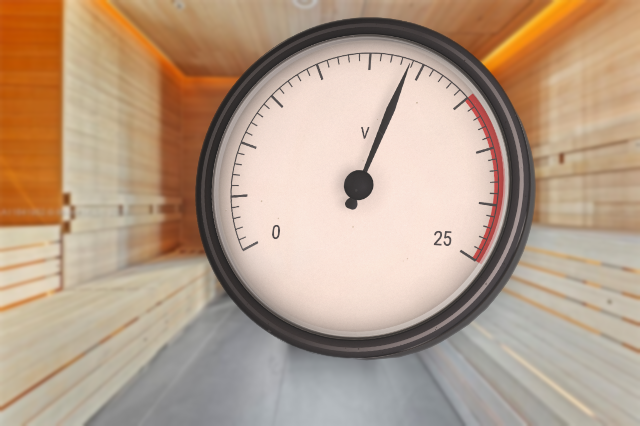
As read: 14.5; V
